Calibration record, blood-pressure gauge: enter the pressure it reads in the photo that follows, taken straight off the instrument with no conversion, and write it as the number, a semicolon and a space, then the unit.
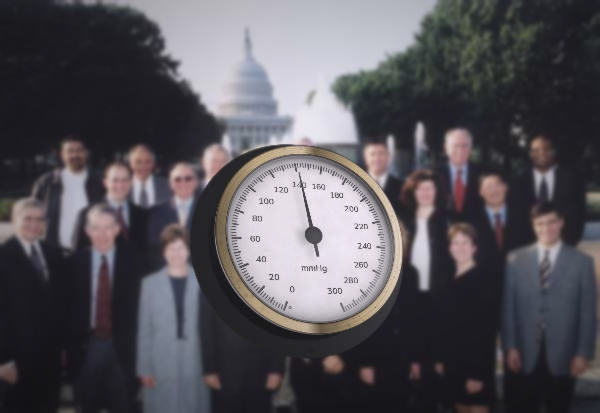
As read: 140; mmHg
